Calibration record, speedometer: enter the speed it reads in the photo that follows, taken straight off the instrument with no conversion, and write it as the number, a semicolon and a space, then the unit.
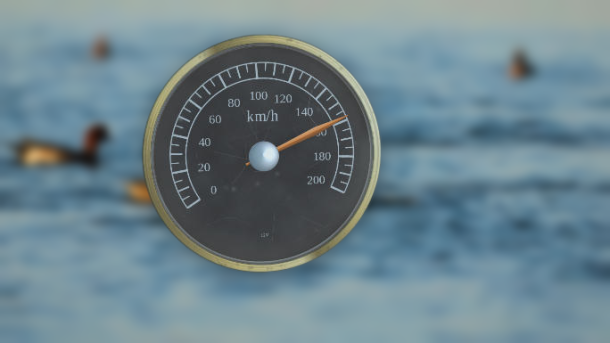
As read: 157.5; km/h
